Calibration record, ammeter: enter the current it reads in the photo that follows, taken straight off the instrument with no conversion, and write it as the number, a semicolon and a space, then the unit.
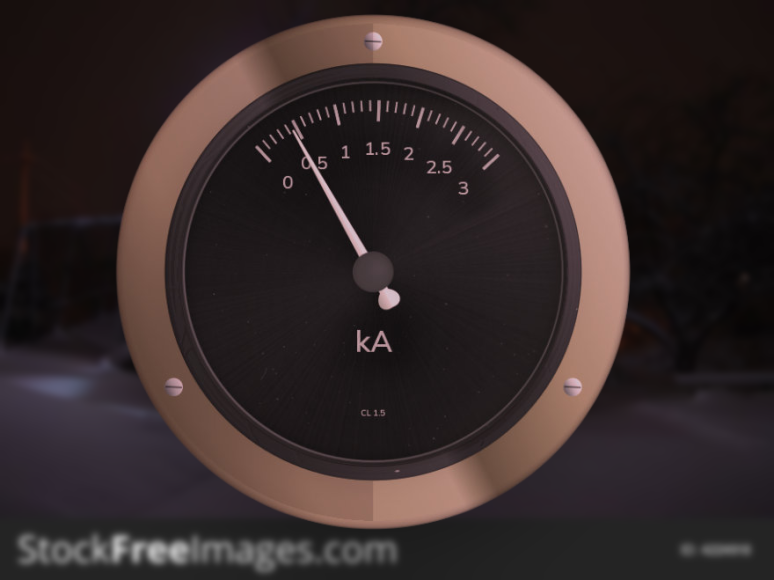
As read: 0.45; kA
